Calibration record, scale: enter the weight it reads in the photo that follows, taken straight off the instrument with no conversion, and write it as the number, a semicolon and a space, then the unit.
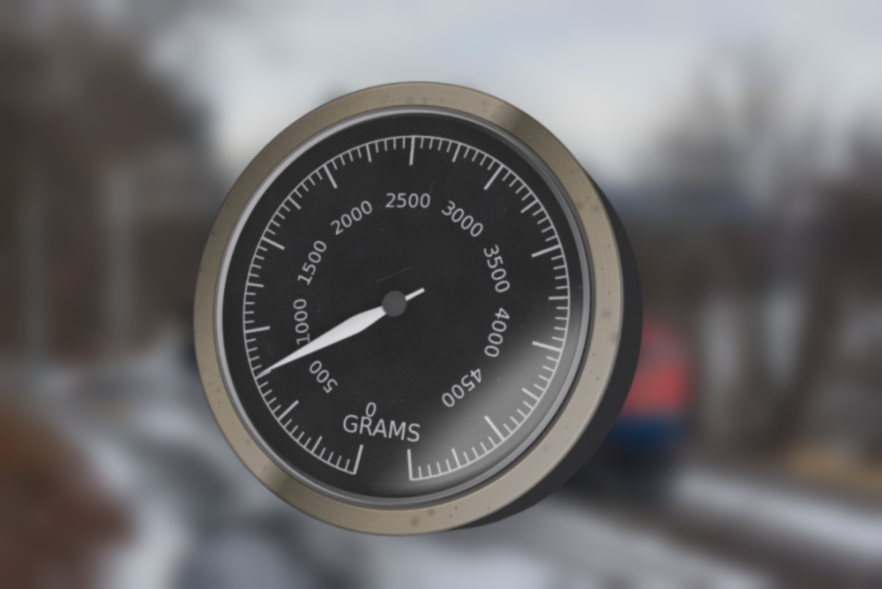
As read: 750; g
